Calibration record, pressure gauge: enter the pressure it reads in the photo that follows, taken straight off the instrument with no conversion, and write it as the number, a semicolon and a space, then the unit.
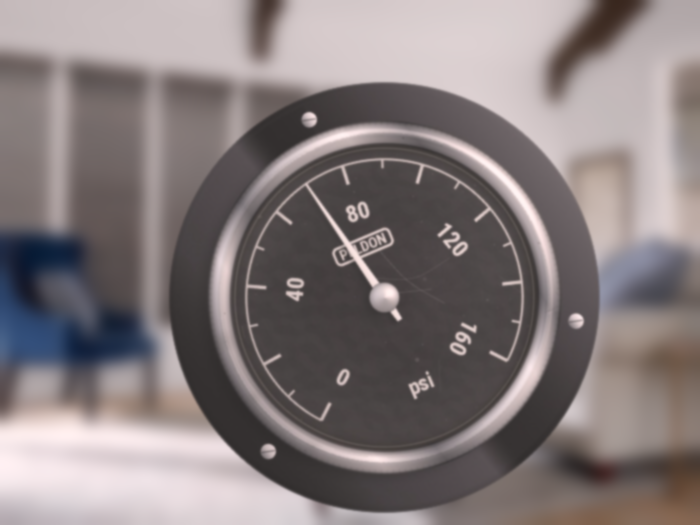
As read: 70; psi
